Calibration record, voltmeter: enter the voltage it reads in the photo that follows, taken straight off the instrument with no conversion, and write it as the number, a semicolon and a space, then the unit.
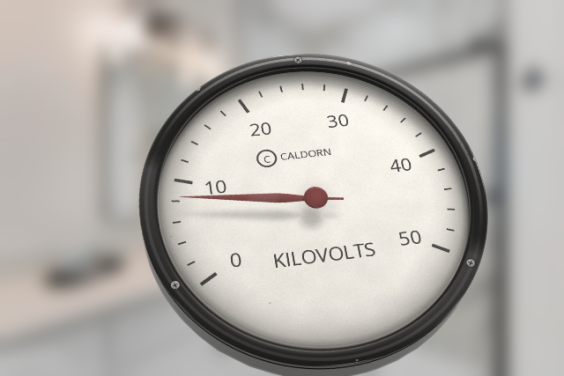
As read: 8; kV
